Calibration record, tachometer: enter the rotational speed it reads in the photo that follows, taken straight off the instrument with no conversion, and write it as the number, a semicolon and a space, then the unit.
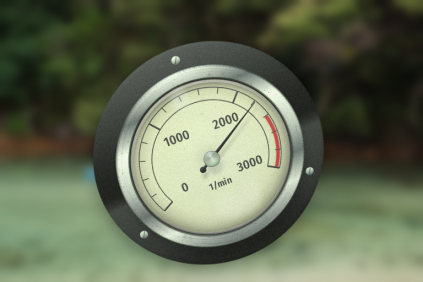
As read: 2200; rpm
